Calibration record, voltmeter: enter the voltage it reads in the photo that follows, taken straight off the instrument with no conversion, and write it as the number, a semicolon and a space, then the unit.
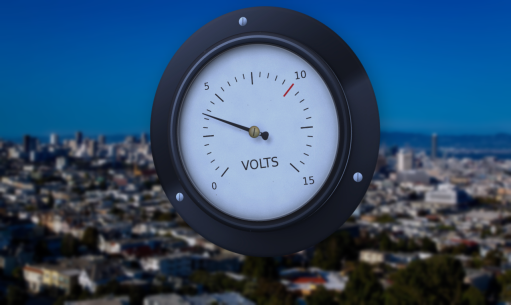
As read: 3.75; V
